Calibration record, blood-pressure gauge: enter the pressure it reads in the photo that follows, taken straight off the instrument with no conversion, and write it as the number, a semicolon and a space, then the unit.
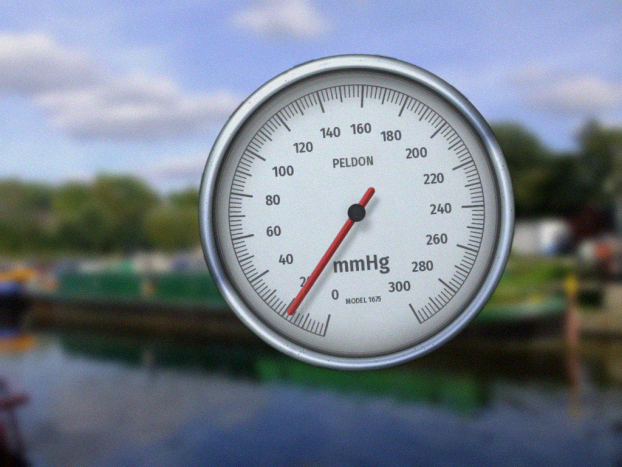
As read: 18; mmHg
